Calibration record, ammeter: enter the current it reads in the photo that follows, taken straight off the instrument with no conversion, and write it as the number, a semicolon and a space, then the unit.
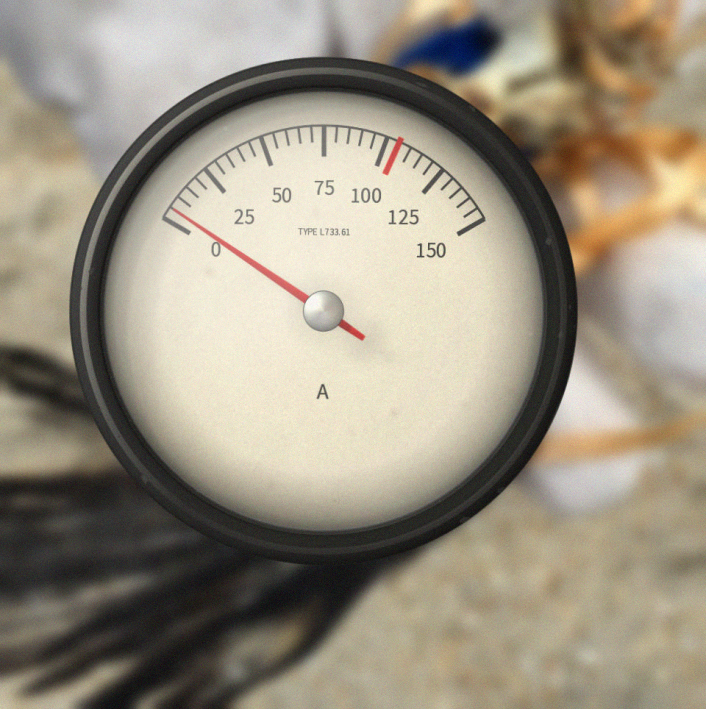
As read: 5; A
